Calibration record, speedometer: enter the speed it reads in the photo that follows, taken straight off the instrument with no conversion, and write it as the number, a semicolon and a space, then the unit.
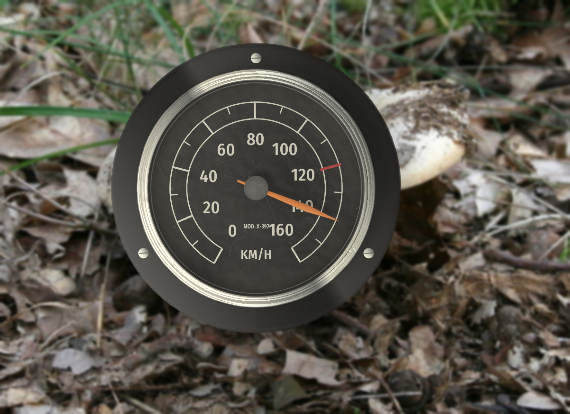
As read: 140; km/h
